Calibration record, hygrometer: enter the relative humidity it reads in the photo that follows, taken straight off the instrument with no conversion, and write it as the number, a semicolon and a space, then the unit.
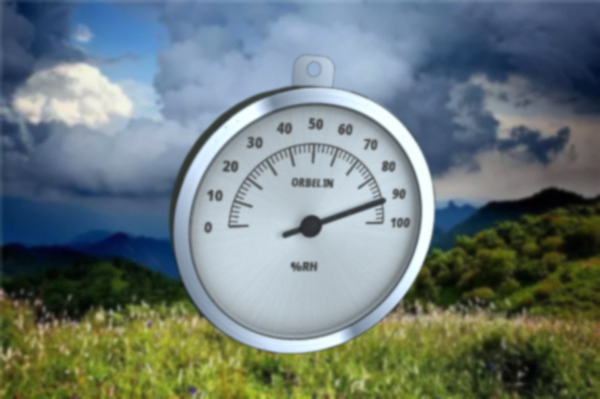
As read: 90; %
